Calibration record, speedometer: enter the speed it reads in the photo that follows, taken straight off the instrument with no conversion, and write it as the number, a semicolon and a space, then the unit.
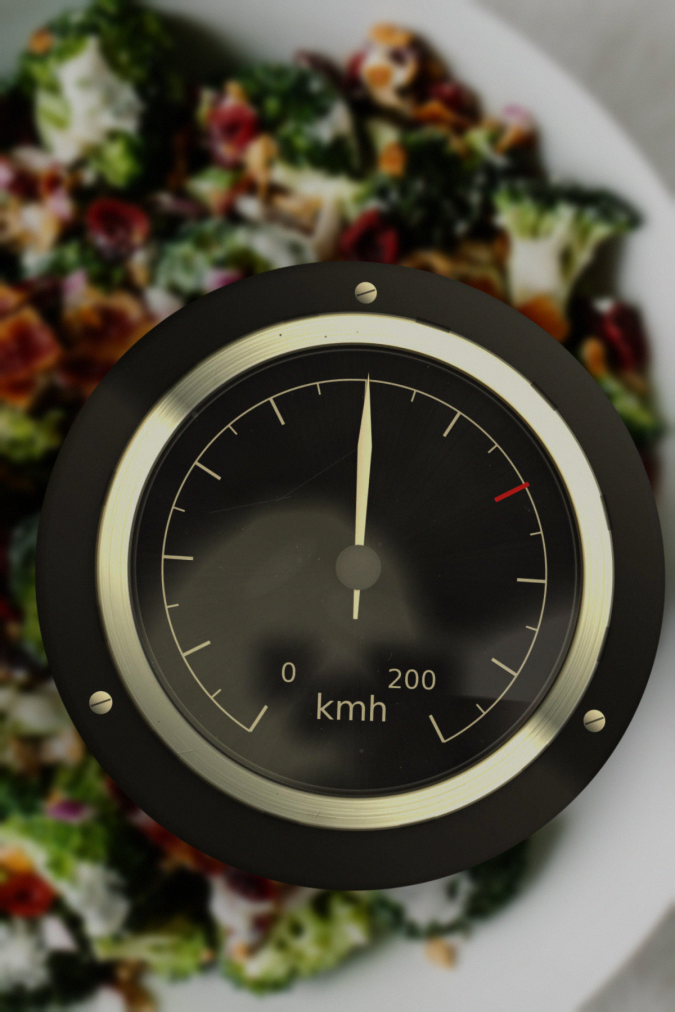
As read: 100; km/h
